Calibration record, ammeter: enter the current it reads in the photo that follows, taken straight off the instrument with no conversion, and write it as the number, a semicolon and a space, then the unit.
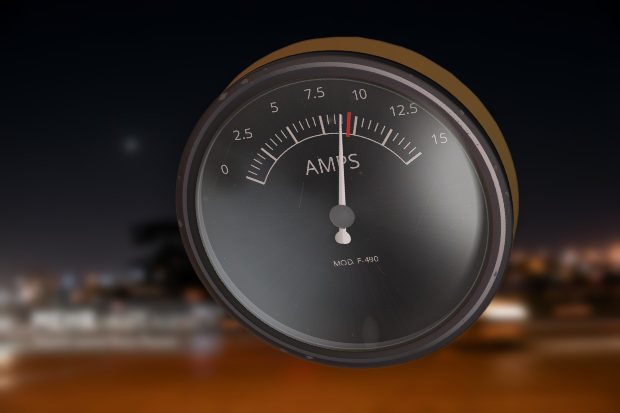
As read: 9; A
